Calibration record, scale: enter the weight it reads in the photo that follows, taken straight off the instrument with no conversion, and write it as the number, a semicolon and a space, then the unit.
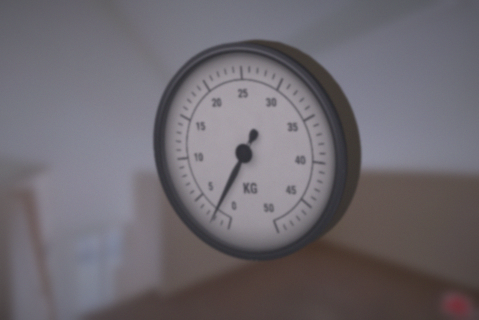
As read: 2; kg
